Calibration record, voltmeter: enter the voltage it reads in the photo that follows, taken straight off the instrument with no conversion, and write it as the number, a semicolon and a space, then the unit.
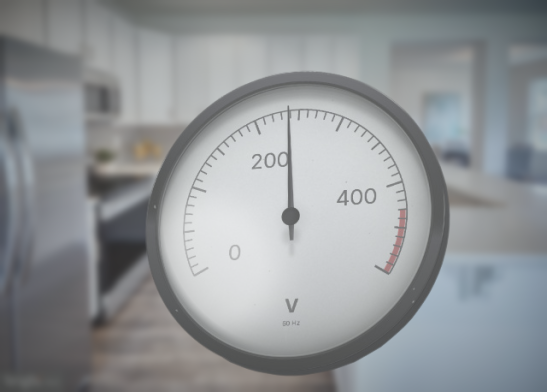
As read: 240; V
